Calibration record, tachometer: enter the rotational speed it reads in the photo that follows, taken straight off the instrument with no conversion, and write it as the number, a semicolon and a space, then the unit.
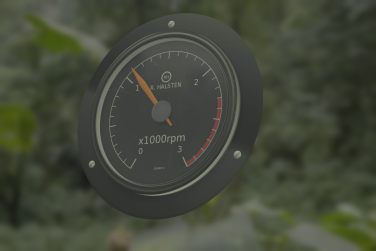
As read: 1100; rpm
